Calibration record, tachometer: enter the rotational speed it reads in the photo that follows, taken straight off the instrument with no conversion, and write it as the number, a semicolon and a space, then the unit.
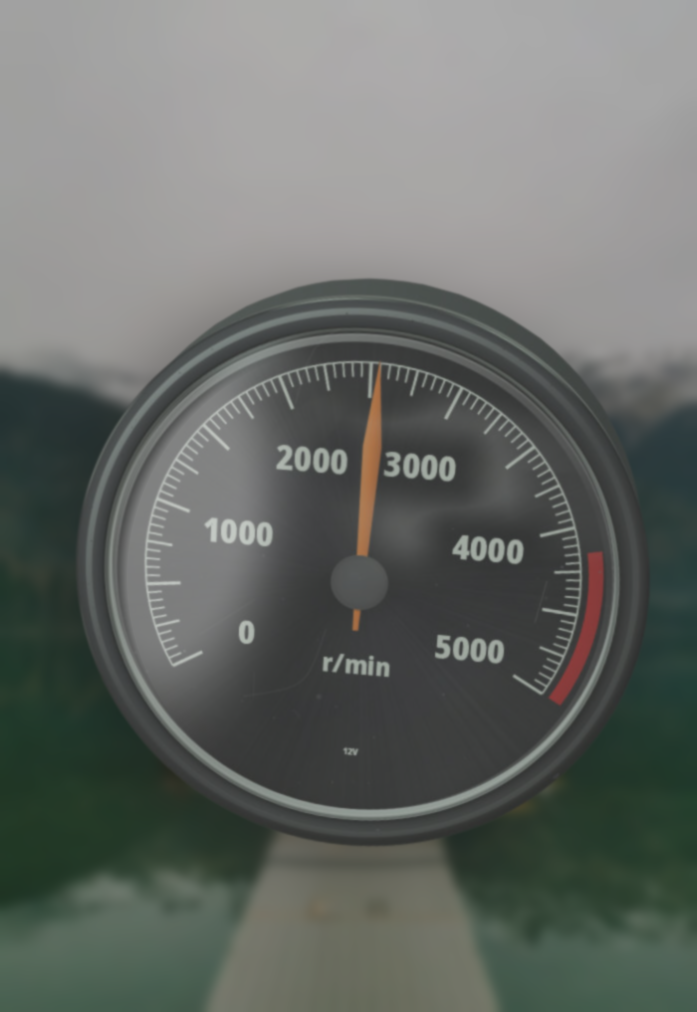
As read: 2550; rpm
